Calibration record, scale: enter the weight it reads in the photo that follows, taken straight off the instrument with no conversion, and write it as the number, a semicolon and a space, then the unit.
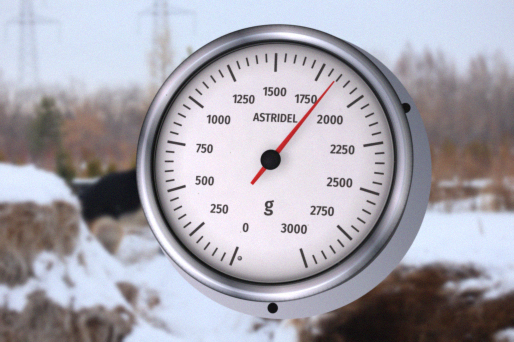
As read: 1850; g
